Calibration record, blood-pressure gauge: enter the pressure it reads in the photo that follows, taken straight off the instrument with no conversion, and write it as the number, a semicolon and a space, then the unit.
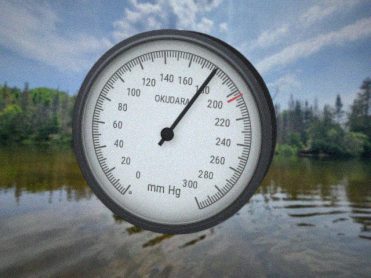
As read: 180; mmHg
